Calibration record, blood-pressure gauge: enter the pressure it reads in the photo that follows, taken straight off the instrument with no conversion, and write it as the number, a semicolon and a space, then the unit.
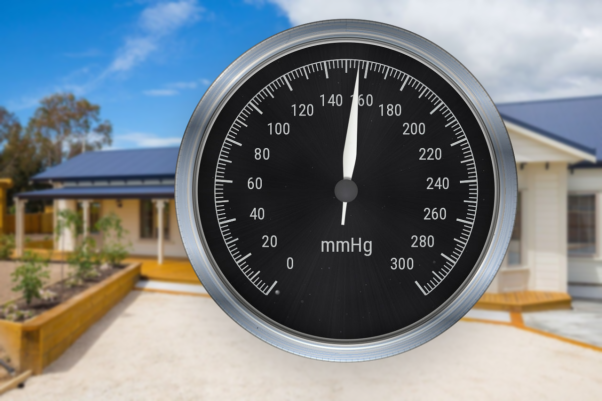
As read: 156; mmHg
